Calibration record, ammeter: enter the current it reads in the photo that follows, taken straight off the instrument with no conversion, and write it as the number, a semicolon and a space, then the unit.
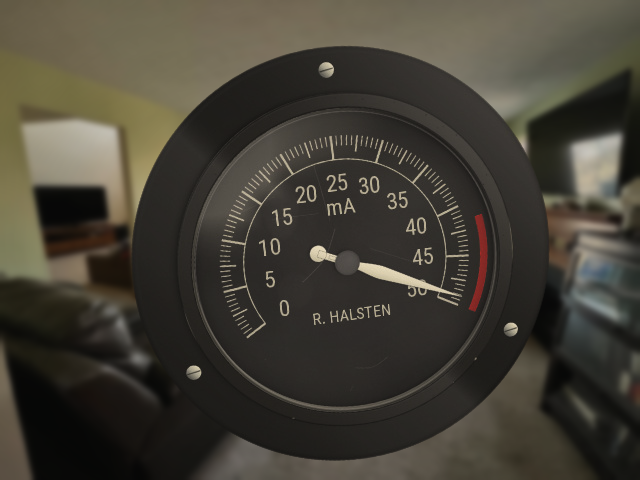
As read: 49; mA
